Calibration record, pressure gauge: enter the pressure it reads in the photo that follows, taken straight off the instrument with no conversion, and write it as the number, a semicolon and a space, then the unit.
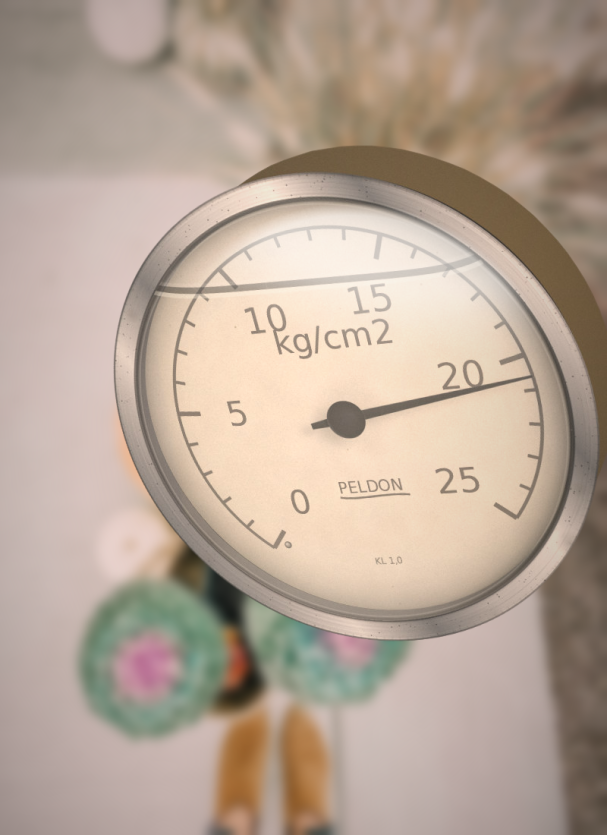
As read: 20.5; kg/cm²
